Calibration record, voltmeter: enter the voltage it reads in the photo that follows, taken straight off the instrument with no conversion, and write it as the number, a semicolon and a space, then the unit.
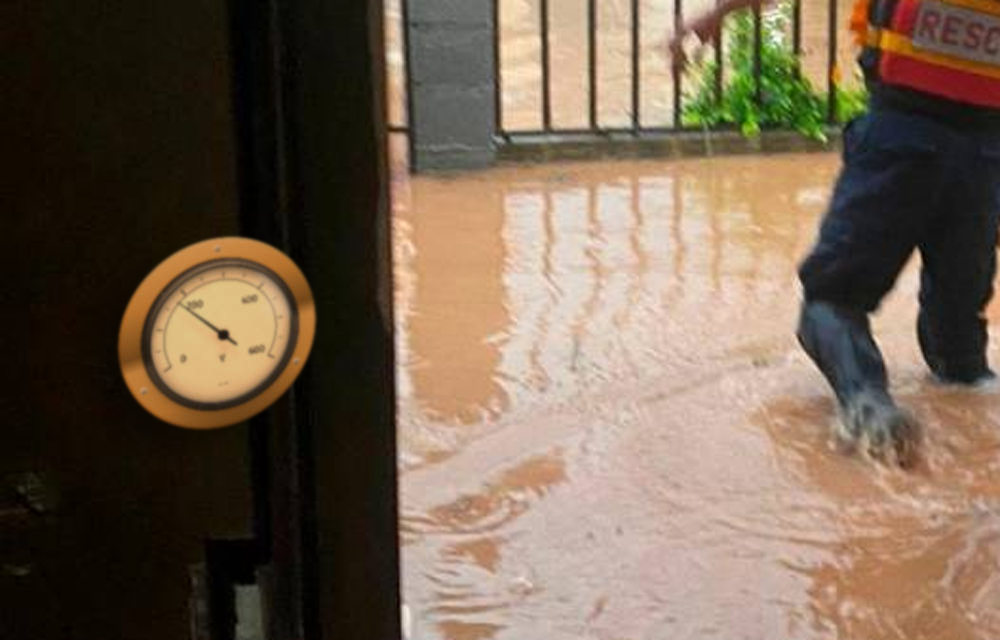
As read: 175; V
